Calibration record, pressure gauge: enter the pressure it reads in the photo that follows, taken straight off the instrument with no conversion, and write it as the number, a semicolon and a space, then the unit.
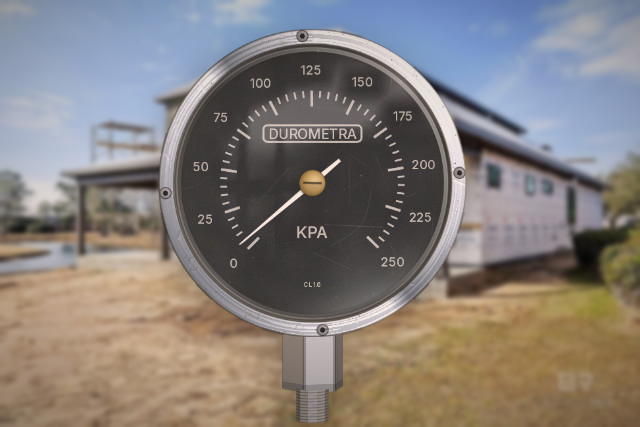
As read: 5; kPa
